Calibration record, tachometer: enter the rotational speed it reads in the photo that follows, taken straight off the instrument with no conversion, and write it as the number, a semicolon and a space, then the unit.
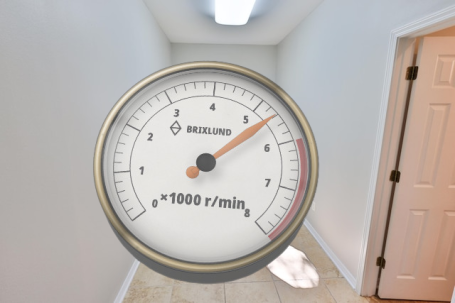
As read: 5400; rpm
